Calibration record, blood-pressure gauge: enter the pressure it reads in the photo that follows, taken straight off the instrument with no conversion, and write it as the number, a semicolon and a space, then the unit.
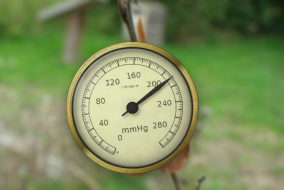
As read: 210; mmHg
